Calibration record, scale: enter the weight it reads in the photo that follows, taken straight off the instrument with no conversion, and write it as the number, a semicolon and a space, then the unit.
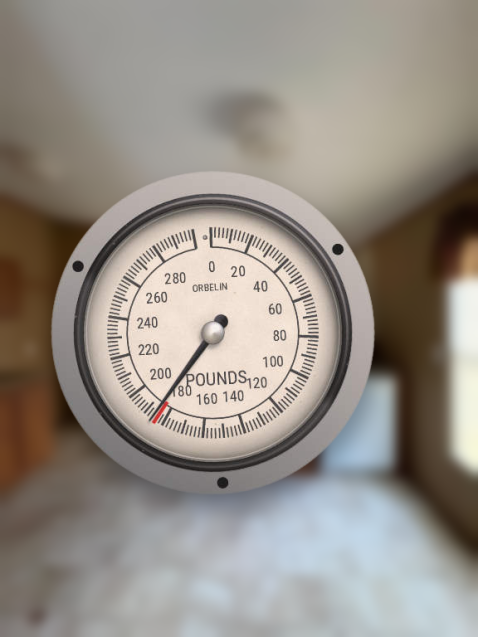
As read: 186; lb
